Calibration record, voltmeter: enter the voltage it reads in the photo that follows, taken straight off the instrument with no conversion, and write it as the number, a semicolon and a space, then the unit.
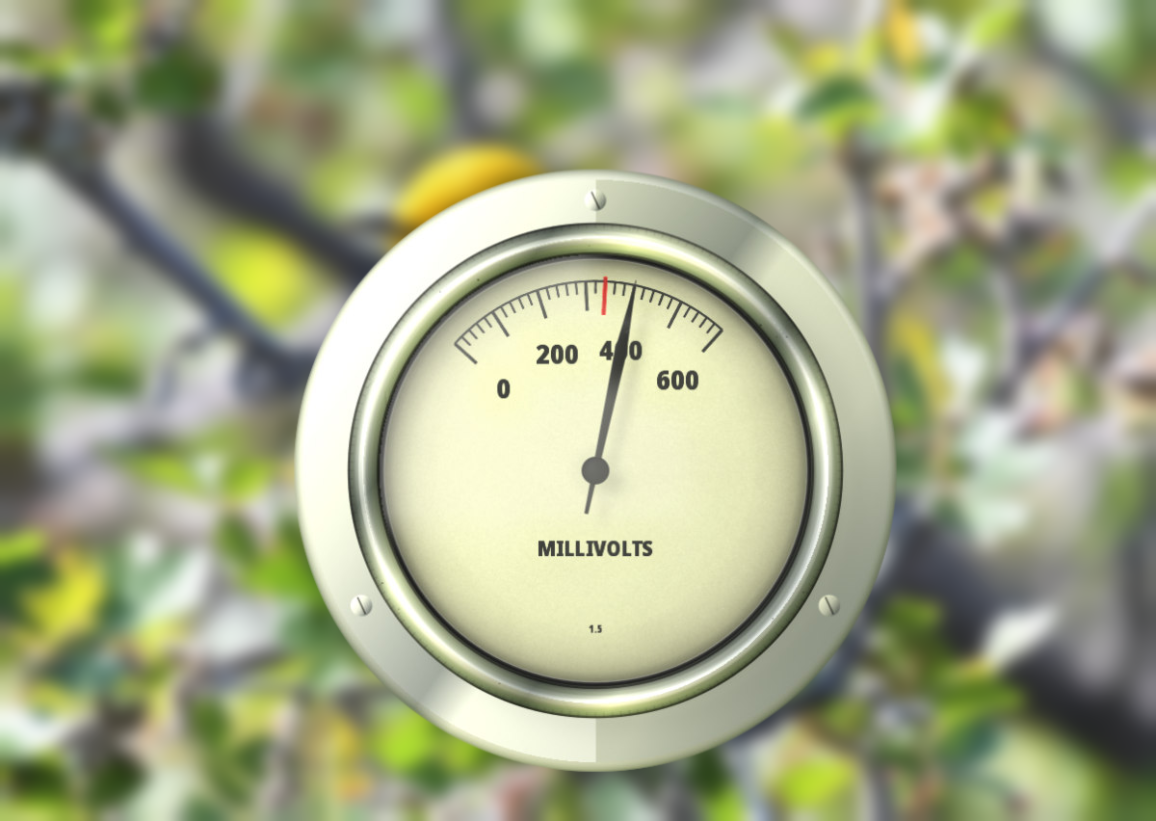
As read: 400; mV
